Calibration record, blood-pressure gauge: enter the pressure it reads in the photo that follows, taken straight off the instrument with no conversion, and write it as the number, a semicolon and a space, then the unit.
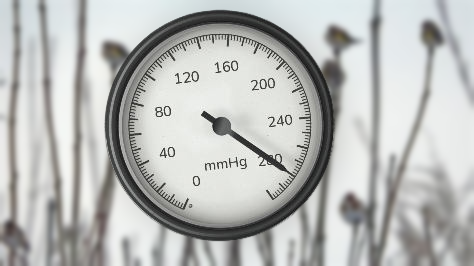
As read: 280; mmHg
